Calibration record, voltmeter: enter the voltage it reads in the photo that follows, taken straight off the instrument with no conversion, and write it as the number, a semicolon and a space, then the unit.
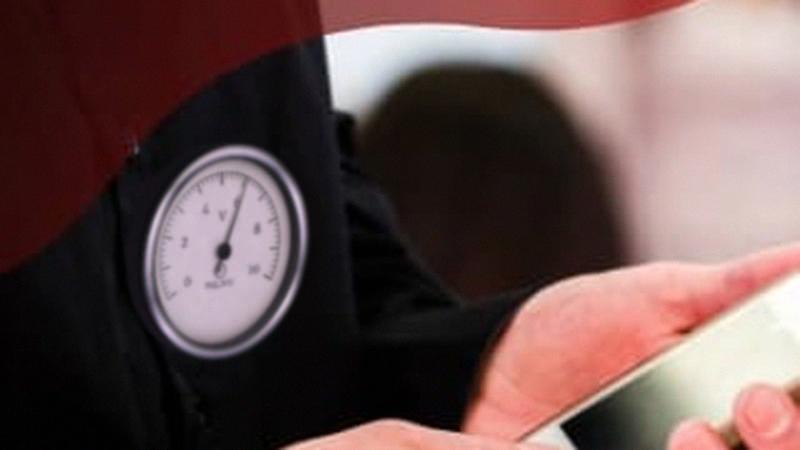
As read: 6; V
